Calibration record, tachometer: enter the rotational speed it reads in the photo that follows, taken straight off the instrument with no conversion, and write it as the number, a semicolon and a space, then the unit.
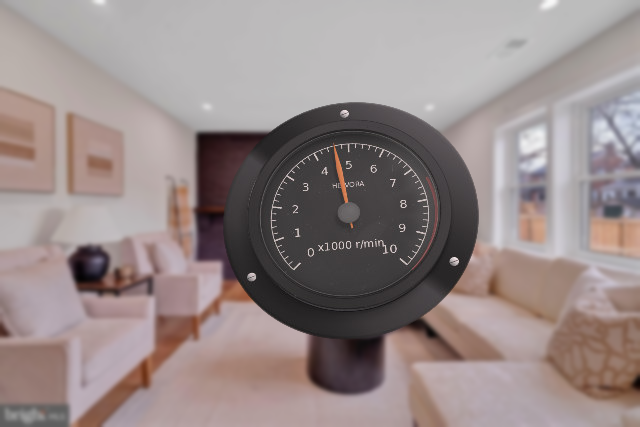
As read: 4600; rpm
